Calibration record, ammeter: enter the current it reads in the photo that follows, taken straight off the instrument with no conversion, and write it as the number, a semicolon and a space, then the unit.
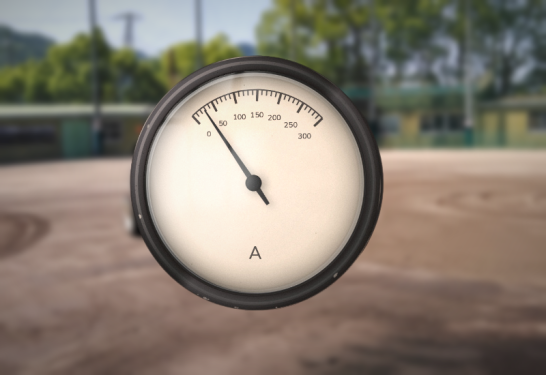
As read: 30; A
